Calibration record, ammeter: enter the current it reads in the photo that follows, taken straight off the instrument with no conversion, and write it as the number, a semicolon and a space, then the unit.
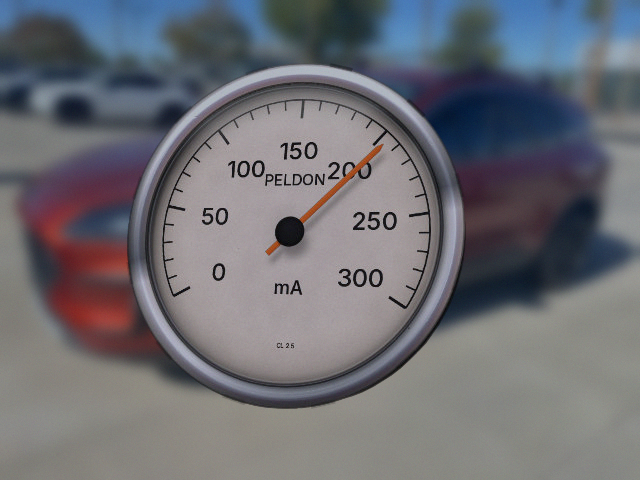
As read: 205; mA
